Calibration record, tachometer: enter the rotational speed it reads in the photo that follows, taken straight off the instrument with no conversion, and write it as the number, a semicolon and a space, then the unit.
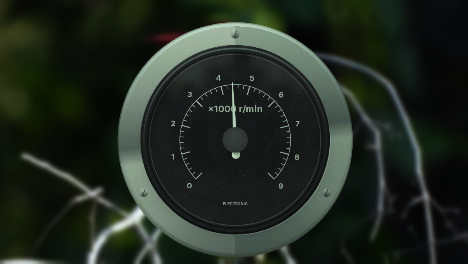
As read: 4400; rpm
